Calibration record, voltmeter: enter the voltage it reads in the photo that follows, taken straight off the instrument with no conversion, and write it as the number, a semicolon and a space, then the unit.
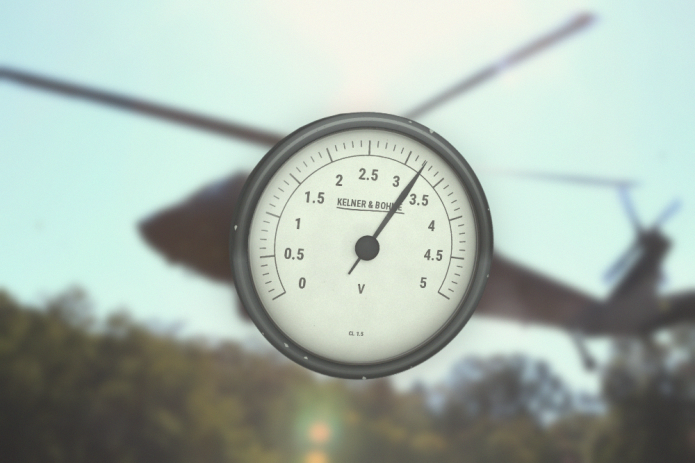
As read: 3.2; V
